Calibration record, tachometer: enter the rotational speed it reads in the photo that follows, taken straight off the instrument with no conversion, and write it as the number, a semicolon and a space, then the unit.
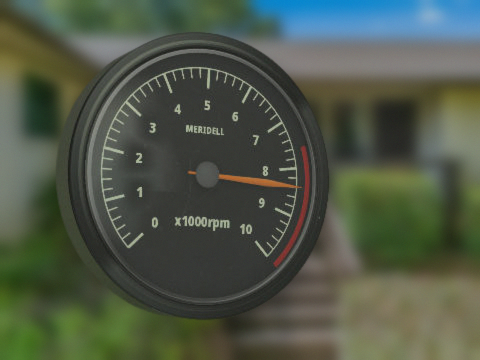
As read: 8400; rpm
